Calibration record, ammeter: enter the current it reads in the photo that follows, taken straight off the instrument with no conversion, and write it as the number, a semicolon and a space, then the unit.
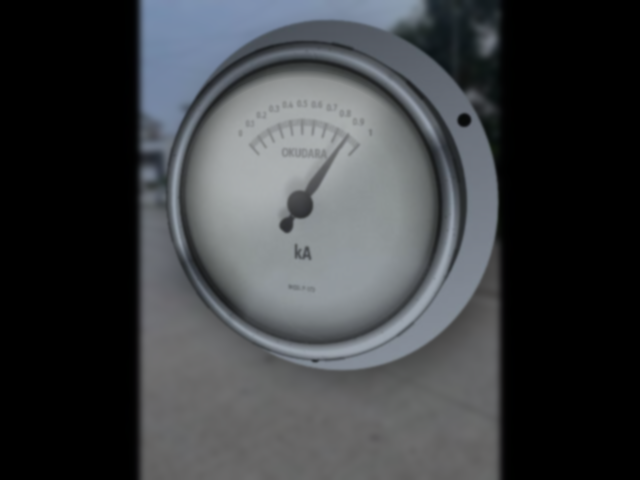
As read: 0.9; kA
